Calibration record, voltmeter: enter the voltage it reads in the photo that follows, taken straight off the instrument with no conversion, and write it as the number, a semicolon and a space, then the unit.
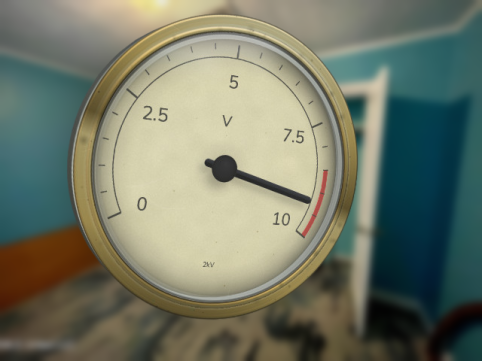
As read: 9.25; V
